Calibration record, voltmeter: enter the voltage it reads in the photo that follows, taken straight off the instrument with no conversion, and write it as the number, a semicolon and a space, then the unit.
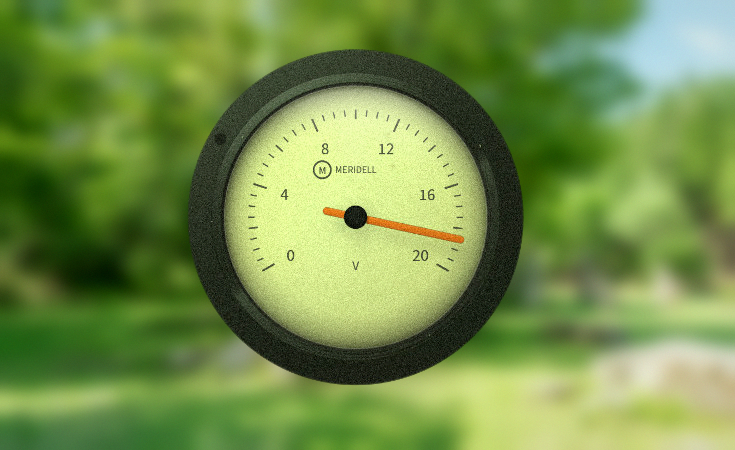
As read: 18.5; V
